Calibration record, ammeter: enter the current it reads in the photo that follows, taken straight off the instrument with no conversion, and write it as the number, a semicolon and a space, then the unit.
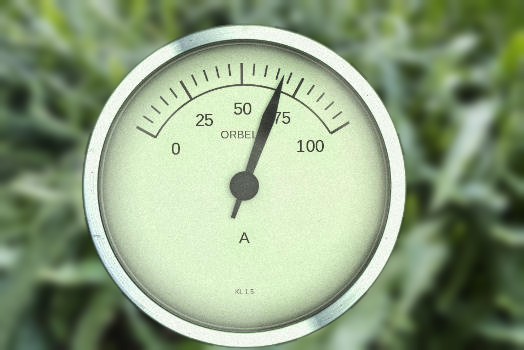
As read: 67.5; A
